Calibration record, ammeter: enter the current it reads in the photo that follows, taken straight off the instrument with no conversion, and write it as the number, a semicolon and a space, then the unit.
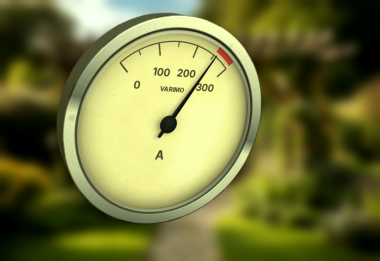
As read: 250; A
